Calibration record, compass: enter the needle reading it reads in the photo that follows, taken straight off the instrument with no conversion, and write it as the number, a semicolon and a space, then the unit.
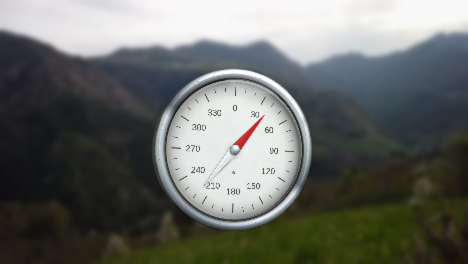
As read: 40; °
